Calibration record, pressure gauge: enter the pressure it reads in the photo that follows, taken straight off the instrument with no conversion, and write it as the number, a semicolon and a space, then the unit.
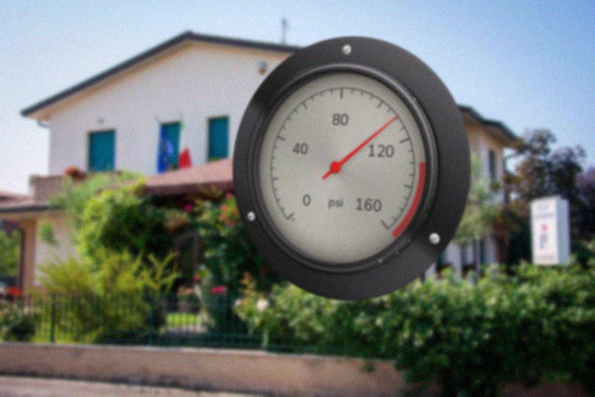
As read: 110; psi
